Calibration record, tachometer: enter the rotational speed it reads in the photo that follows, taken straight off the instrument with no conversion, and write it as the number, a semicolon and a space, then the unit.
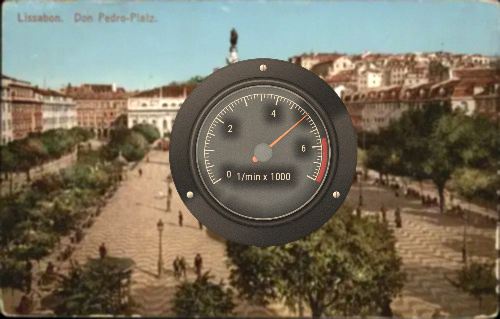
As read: 5000; rpm
